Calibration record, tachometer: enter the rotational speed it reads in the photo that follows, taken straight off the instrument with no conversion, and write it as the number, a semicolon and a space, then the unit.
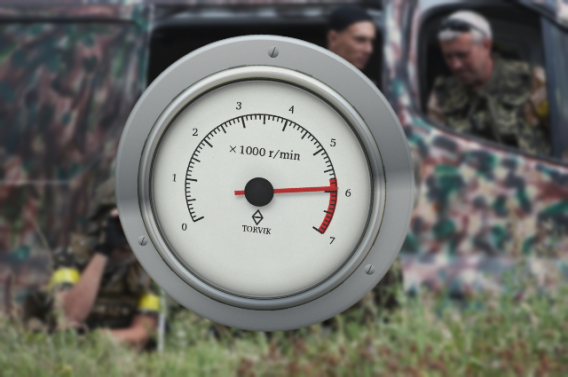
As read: 5900; rpm
